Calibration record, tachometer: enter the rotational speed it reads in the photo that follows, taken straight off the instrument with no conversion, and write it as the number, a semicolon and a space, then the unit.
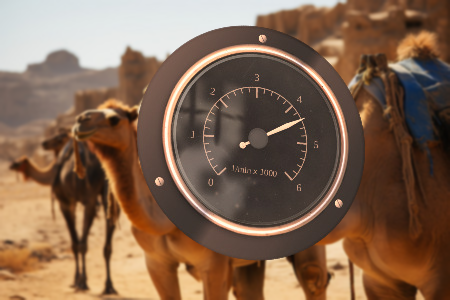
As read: 4400; rpm
